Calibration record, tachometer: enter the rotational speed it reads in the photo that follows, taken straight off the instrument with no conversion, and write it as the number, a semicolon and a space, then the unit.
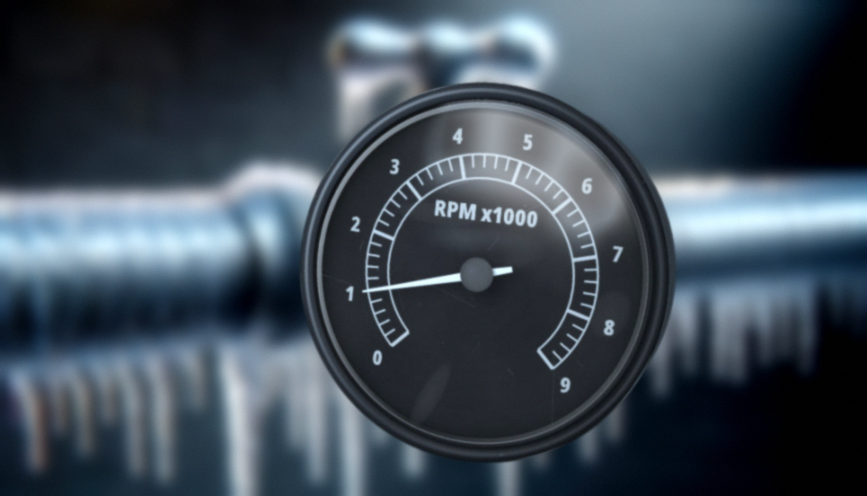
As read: 1000; rpm
